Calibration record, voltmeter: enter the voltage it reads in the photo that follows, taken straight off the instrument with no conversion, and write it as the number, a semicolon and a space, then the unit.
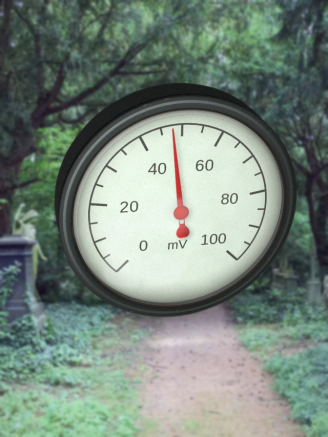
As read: 47.5; mV
